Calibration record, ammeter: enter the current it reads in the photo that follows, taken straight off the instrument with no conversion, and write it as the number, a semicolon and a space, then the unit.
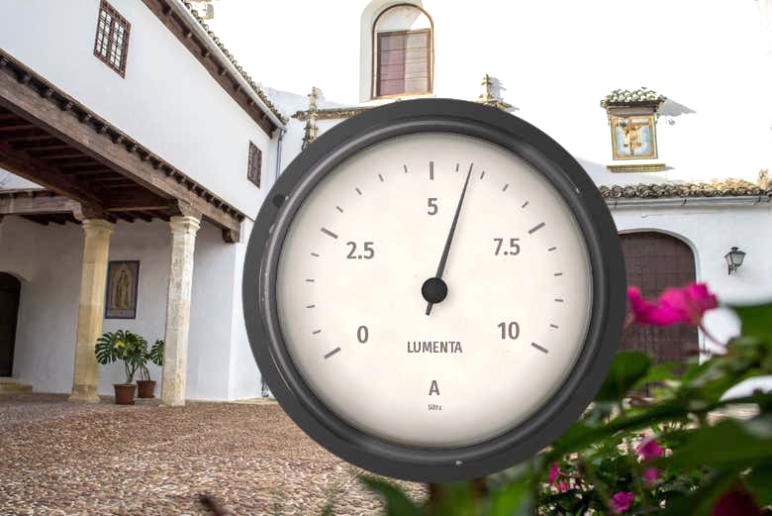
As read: 5.75; A
